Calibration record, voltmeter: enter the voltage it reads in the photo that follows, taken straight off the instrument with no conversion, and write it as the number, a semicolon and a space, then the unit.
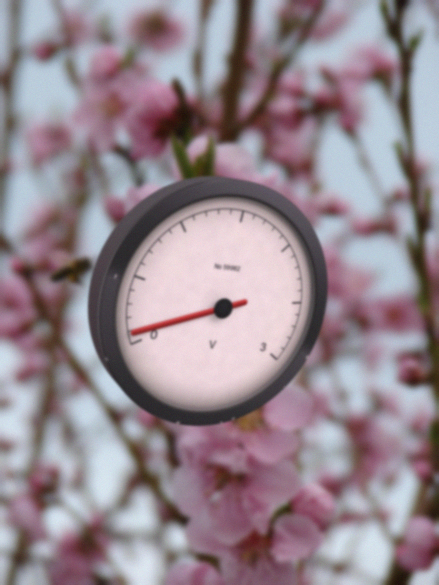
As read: 0.1; V
